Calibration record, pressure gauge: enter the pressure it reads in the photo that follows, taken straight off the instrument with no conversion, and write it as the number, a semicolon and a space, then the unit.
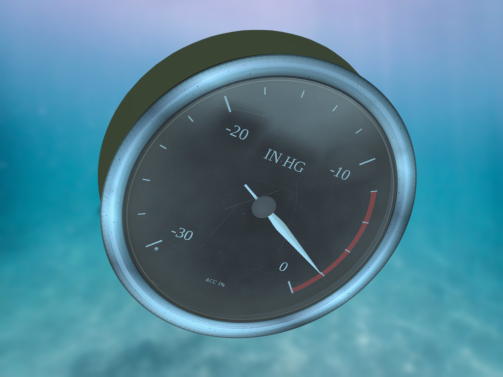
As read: -2; inHg
